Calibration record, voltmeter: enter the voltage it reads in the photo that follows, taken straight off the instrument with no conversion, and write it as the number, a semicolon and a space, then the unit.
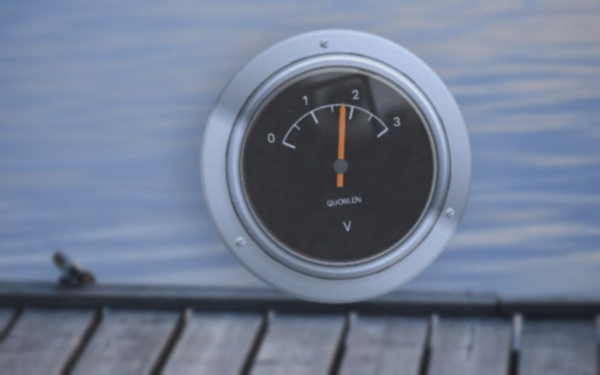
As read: 1.75; V
